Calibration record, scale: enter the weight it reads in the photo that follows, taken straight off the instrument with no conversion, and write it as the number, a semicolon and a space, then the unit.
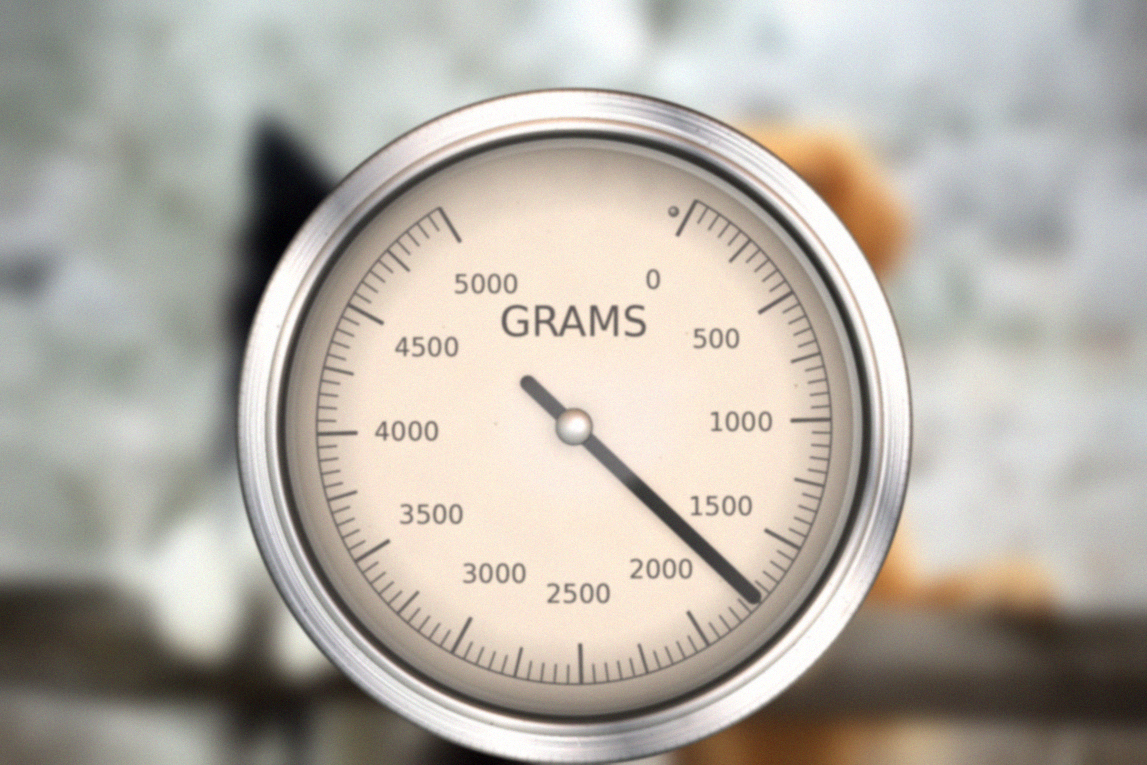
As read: 1750; g
